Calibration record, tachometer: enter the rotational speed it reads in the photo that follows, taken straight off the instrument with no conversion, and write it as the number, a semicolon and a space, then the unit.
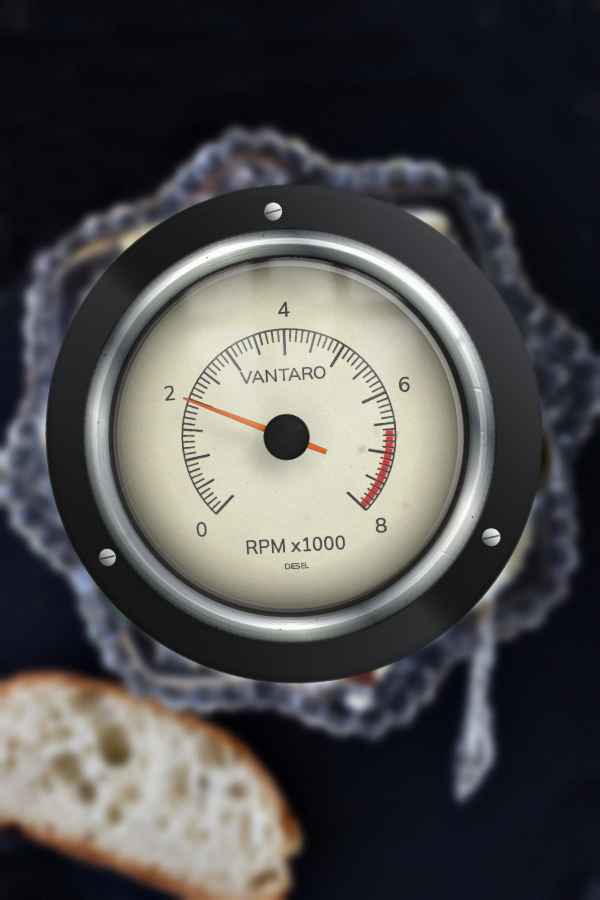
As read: 2000; rpm
